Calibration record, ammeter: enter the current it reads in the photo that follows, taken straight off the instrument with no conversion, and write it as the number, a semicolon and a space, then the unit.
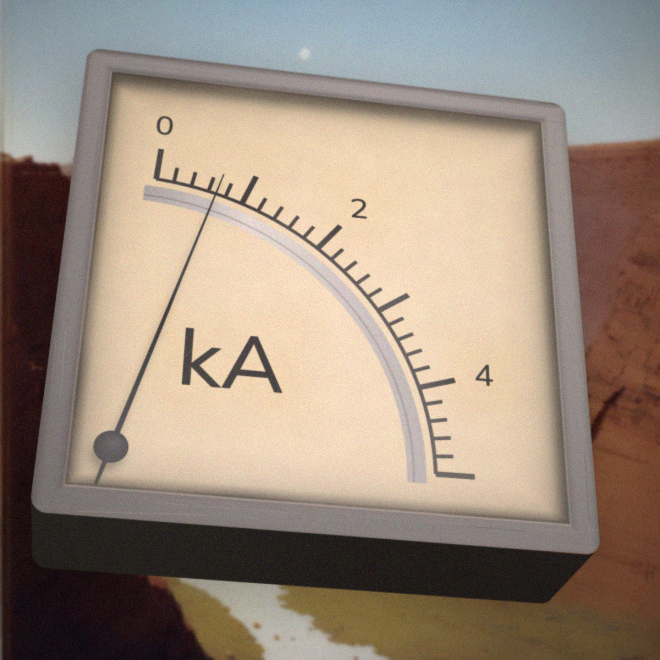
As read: 0.7; kA
